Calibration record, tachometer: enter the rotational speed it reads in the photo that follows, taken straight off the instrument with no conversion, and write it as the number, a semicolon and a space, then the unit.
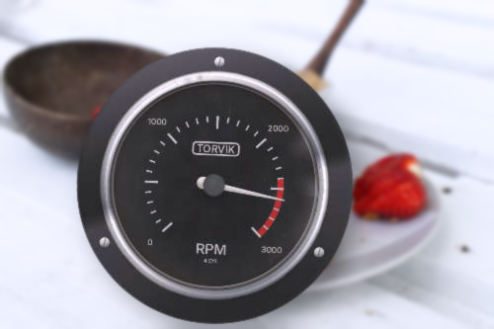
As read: 2600; rpm
